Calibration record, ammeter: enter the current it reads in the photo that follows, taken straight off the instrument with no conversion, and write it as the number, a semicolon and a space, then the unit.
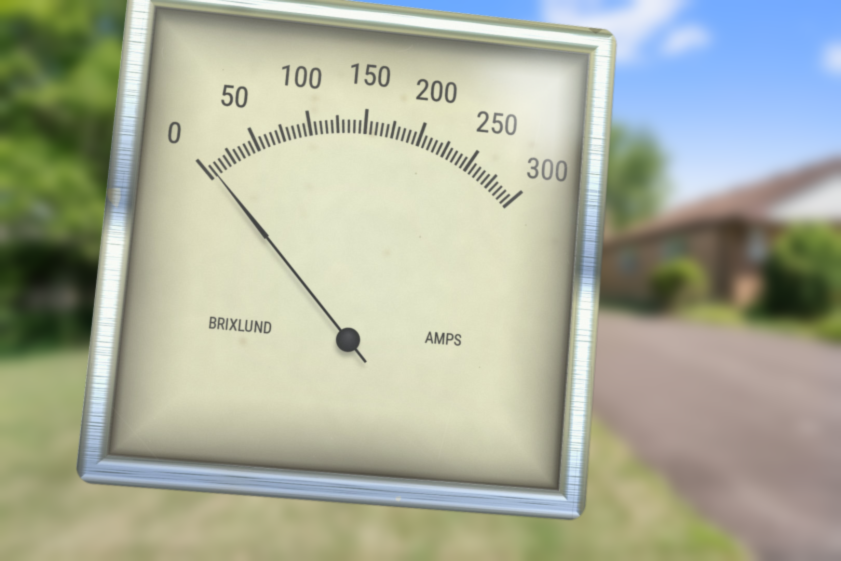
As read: 5; A
